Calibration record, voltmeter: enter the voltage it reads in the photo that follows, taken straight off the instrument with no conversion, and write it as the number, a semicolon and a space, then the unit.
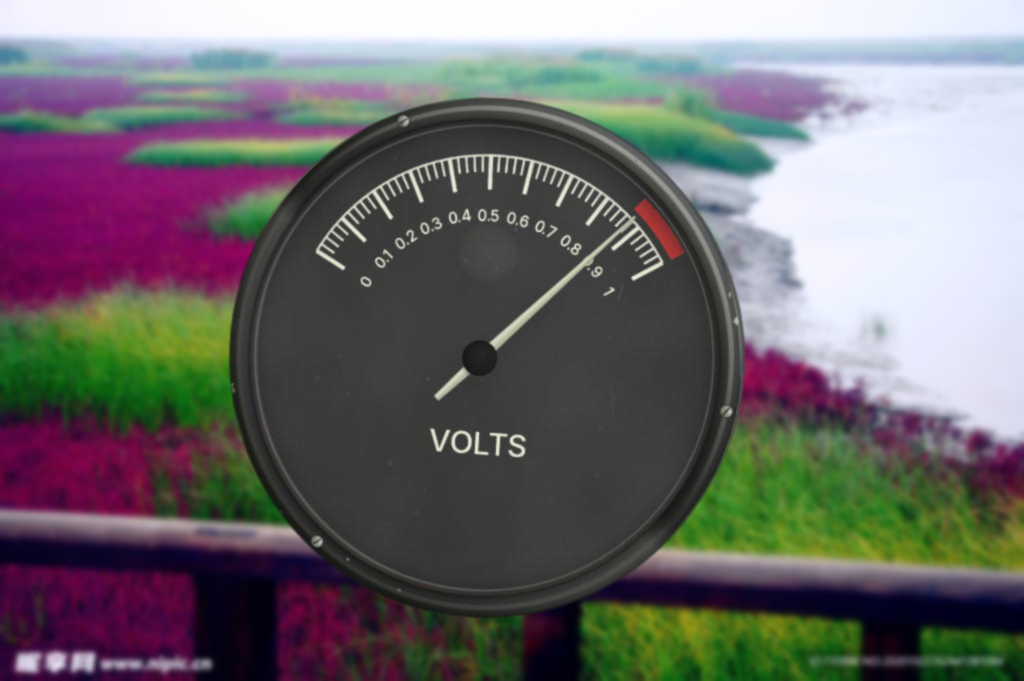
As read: 0.88; V
